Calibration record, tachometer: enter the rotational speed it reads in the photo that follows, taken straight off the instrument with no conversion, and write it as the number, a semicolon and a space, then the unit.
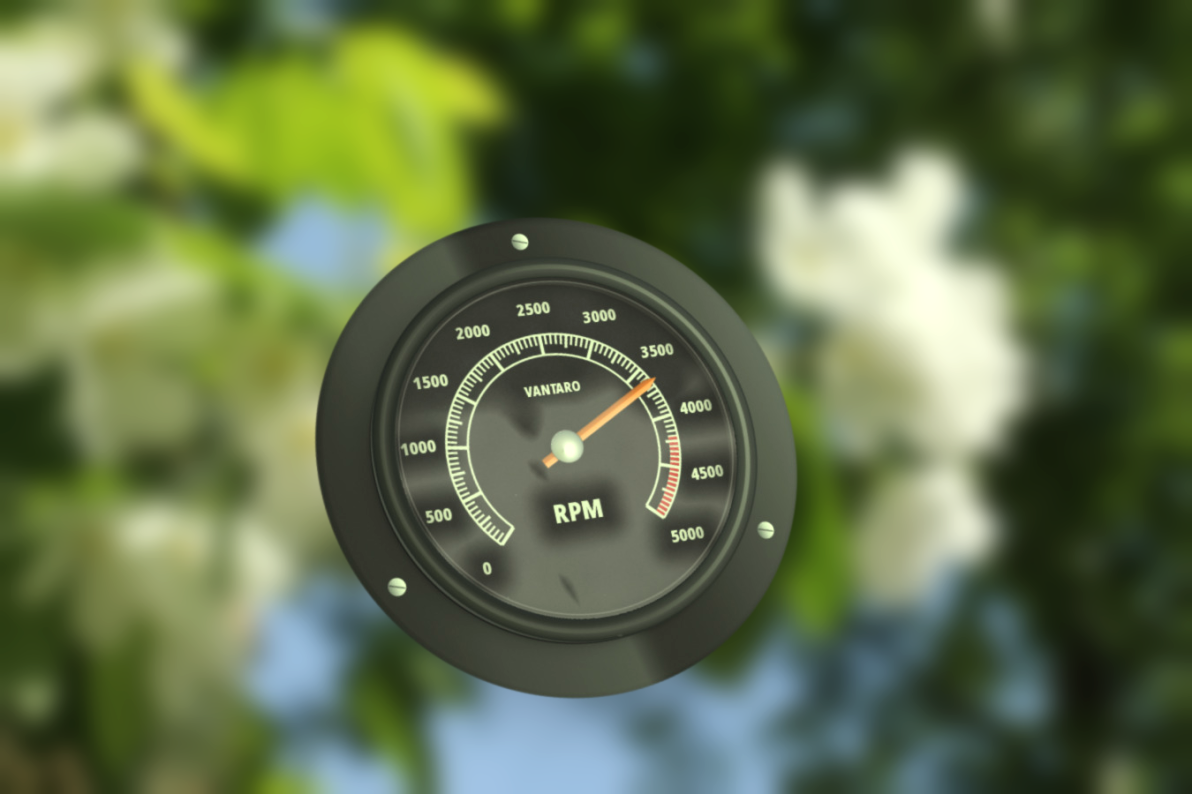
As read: 3650; rpm
